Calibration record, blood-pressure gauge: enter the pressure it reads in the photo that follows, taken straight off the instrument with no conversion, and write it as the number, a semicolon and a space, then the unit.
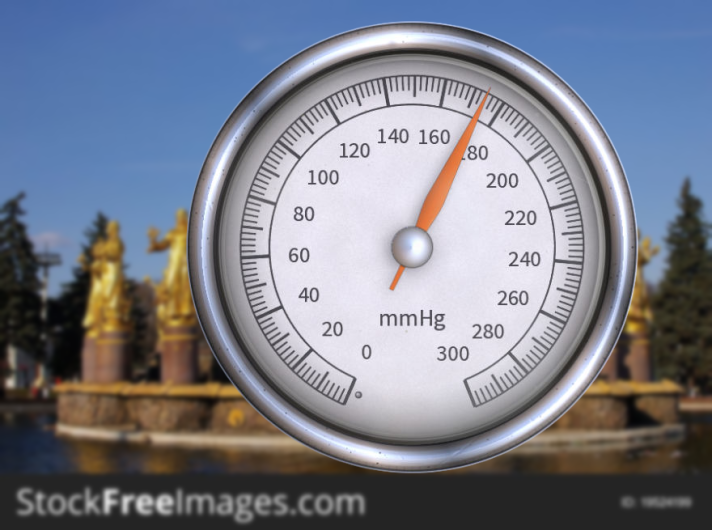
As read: 174; mmHg
